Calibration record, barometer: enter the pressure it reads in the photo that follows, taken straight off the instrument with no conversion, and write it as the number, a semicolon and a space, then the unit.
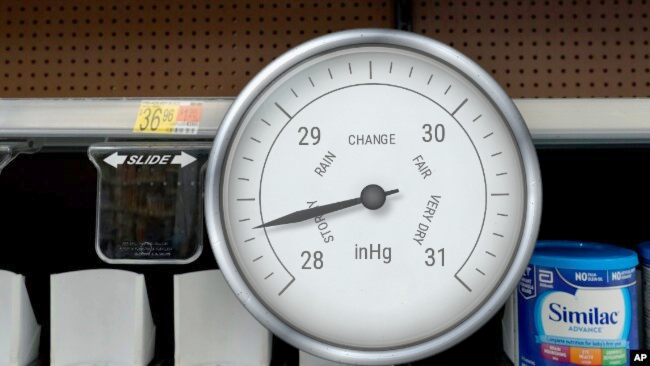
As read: 28.35; inHg
